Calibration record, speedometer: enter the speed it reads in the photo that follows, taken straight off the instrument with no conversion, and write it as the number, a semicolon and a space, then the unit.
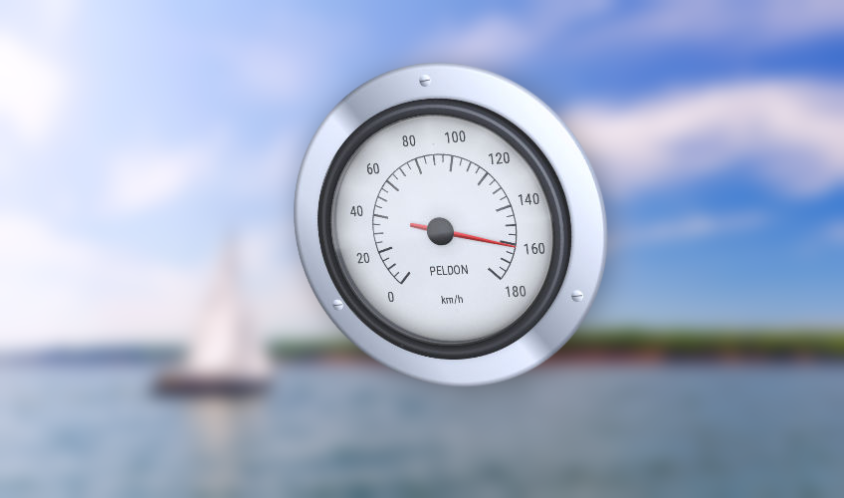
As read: 160; km/h
